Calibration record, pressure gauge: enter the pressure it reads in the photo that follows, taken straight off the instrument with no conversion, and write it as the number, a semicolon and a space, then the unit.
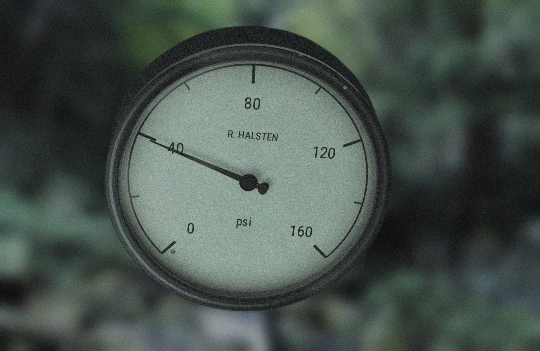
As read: 40; psi
